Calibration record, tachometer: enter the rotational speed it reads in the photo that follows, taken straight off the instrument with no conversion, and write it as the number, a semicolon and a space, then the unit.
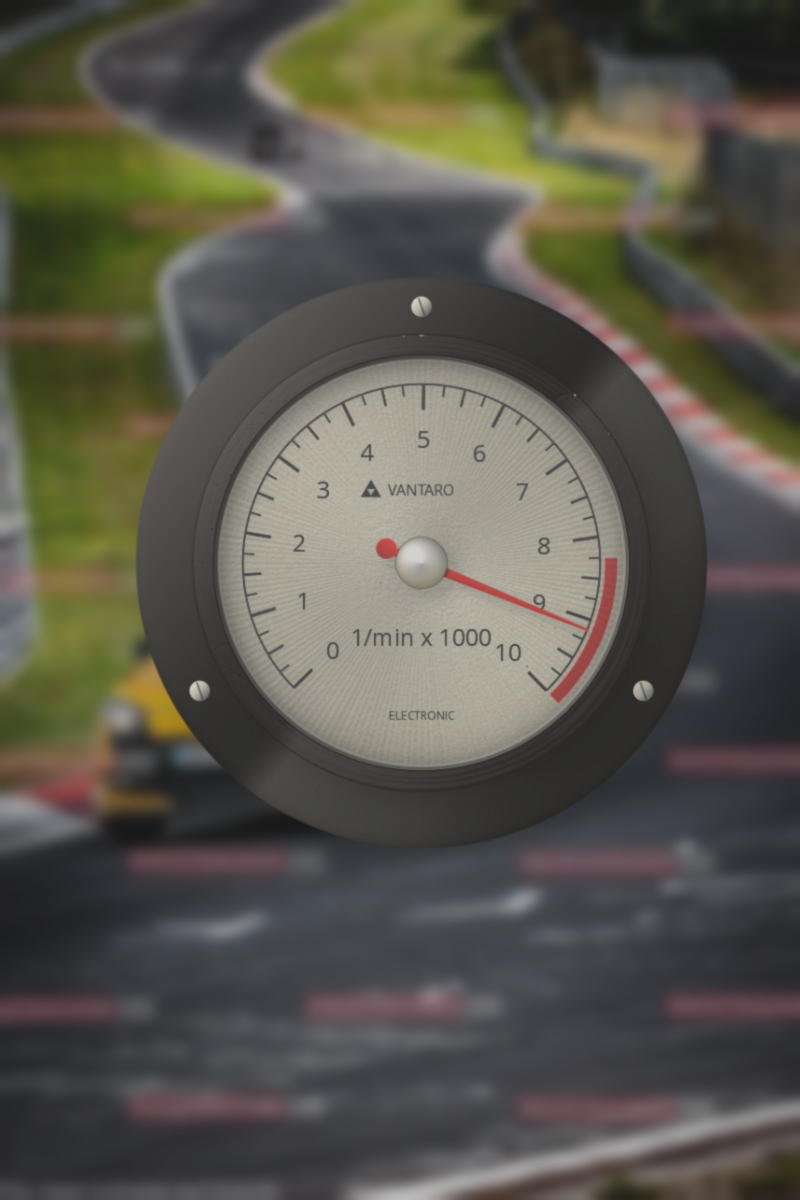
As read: 9125; rpm
